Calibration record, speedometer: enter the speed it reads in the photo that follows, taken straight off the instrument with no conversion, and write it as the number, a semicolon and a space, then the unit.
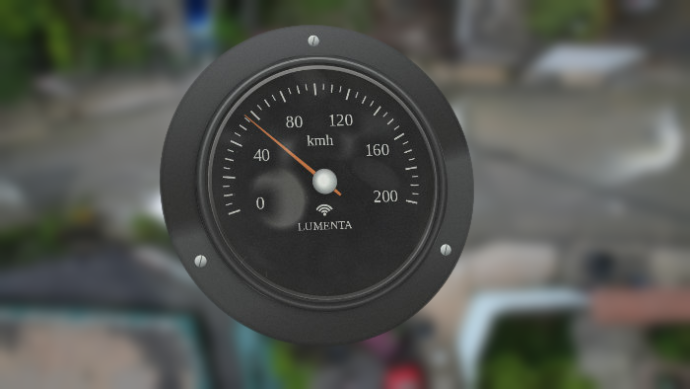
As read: 55; km/h
